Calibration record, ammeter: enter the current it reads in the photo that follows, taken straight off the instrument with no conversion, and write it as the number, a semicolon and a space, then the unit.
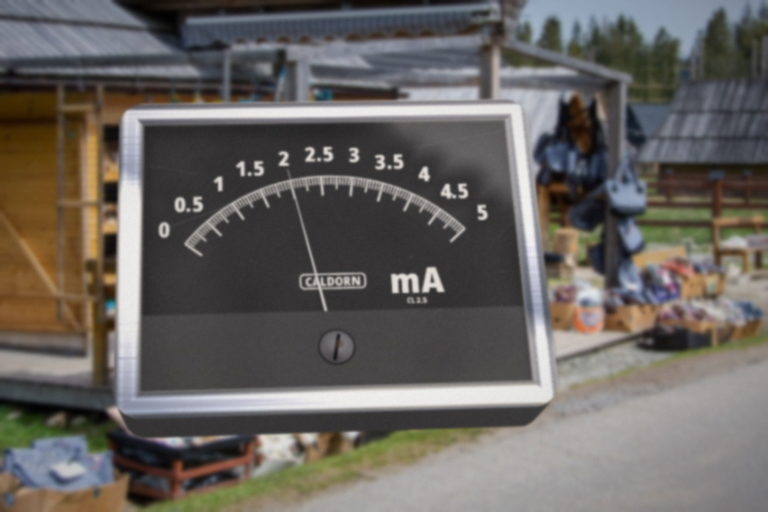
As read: 2; mA
